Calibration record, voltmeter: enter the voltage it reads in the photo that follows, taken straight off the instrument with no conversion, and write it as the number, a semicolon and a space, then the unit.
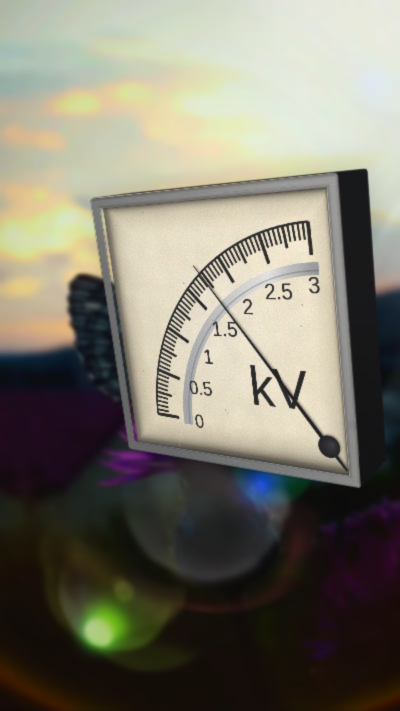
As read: 1.75; kV
